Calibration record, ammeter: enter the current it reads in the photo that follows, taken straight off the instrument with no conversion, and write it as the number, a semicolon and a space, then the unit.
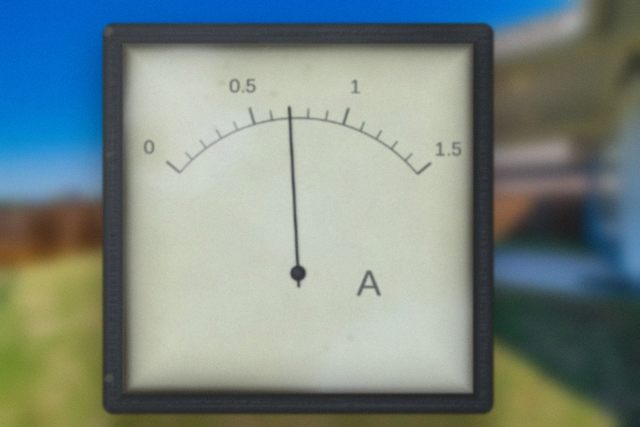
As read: 0.7; A
